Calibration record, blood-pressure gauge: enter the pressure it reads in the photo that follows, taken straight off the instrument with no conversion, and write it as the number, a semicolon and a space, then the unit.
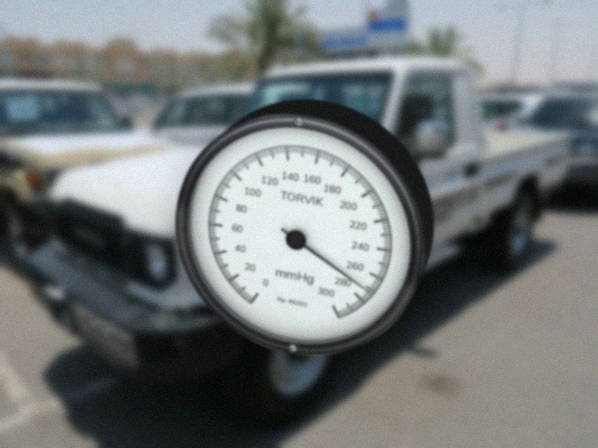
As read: 270; mmHg
